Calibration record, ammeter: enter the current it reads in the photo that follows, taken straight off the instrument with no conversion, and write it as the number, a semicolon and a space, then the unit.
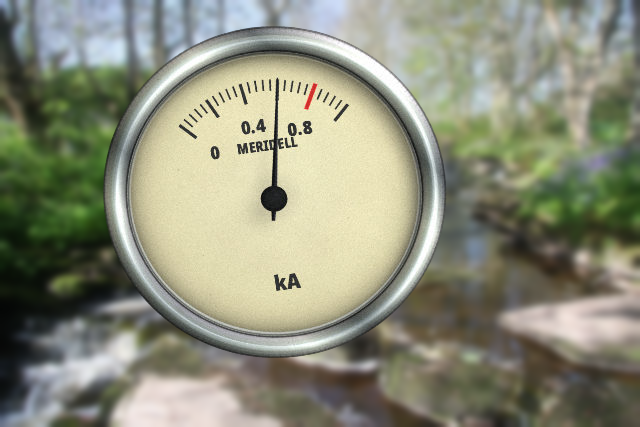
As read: 0.6; kA
